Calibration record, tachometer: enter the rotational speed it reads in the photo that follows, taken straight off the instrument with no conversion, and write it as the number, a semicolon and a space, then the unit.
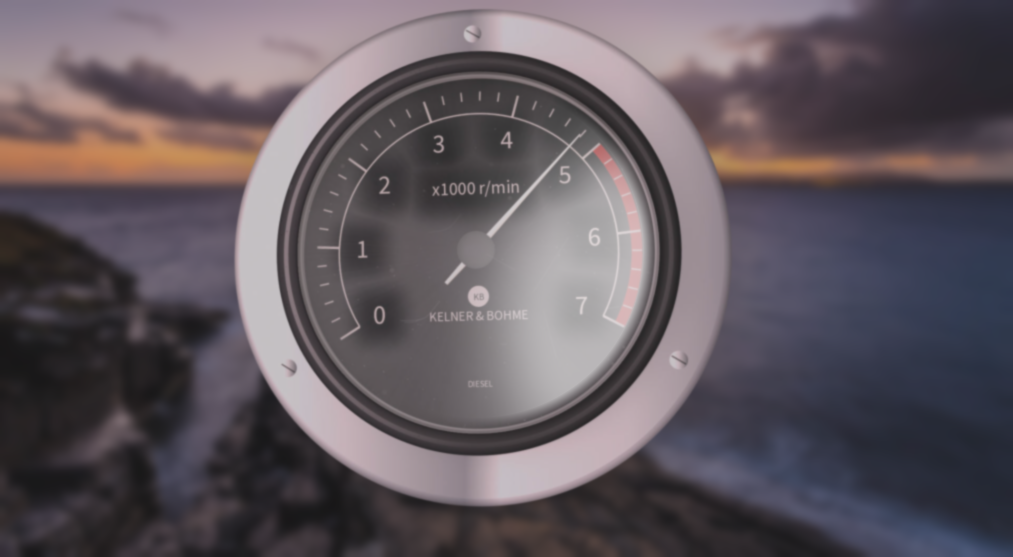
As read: 4800; rpm
